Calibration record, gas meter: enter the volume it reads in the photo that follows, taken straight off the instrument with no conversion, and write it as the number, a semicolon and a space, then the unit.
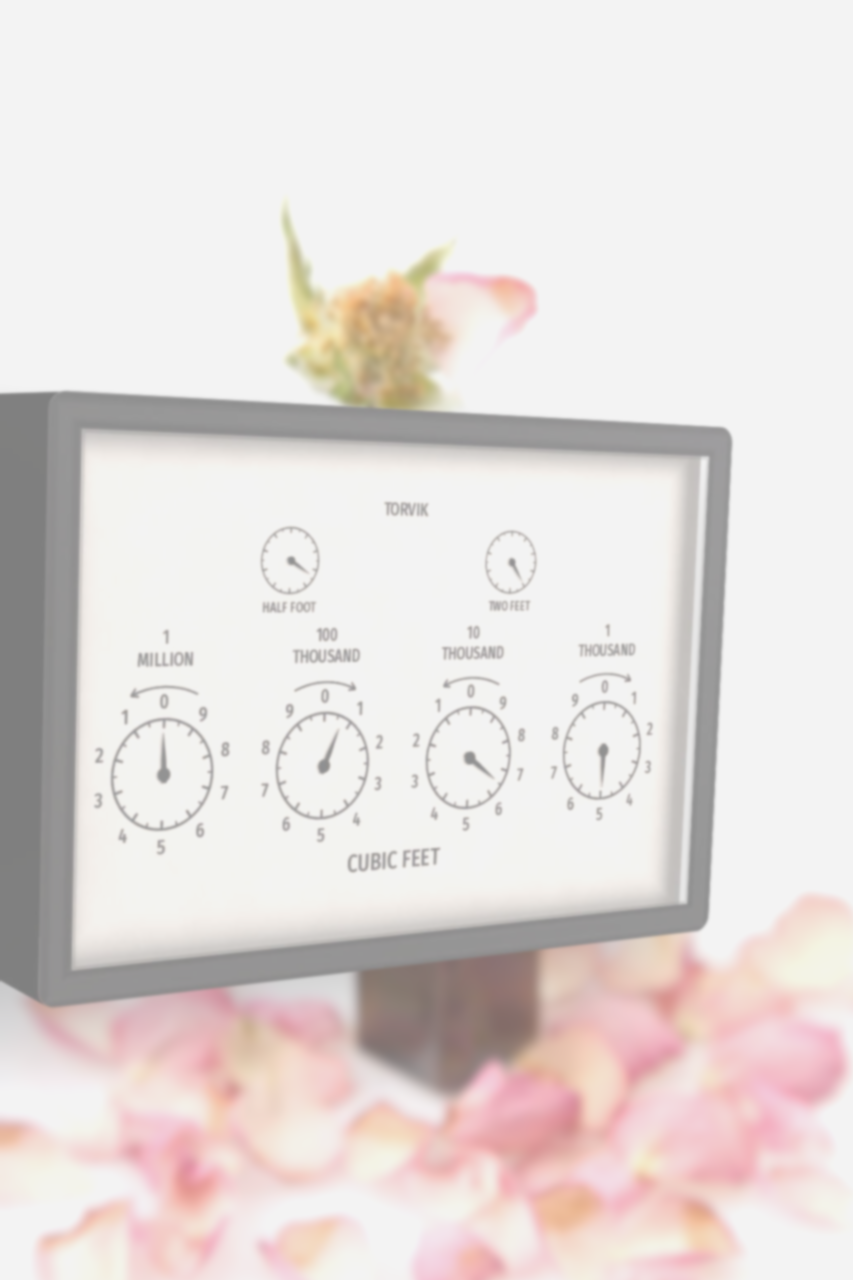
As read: 6500; ft³
